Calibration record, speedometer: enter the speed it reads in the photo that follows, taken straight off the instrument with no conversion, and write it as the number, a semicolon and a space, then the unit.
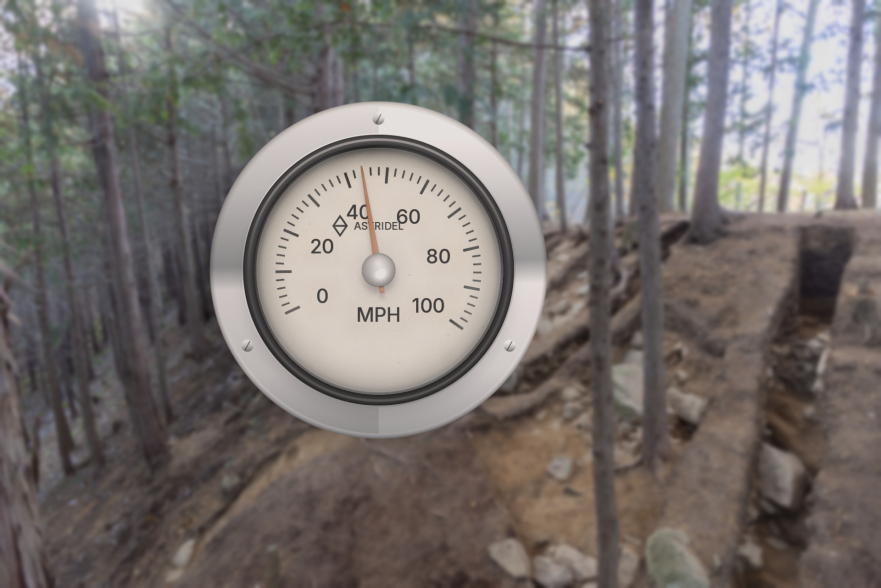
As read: 44; mph
